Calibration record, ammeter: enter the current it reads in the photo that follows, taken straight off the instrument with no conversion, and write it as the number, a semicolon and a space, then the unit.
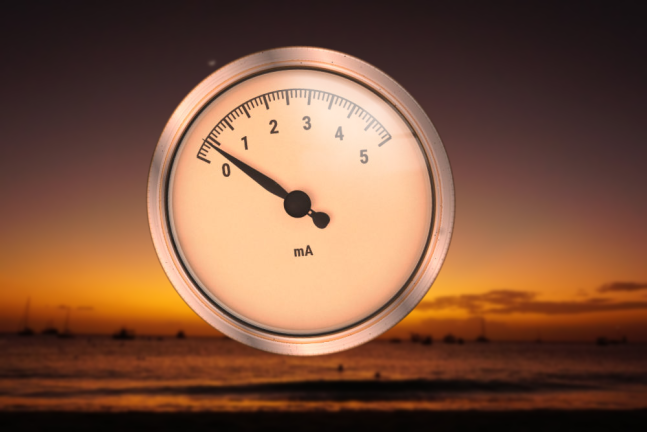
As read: 0.4; mA
